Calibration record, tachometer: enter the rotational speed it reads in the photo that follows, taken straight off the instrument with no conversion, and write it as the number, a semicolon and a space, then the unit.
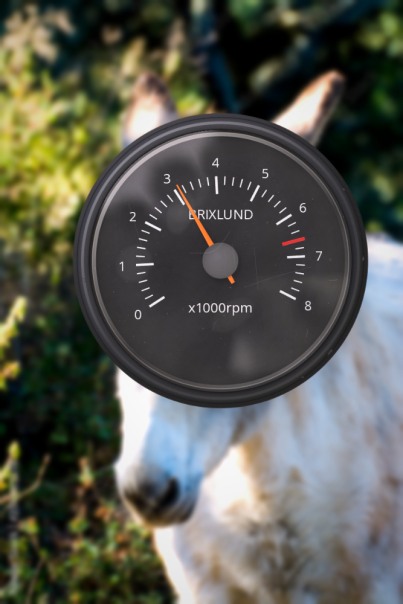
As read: 3100; rpm
